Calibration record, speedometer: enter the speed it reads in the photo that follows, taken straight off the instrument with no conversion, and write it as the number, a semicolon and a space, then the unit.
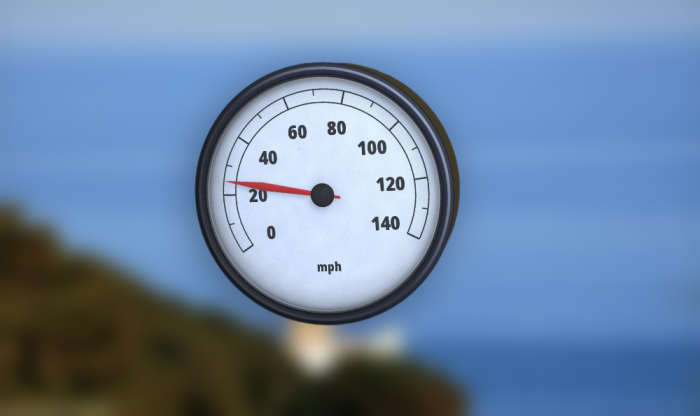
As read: 25; mph
